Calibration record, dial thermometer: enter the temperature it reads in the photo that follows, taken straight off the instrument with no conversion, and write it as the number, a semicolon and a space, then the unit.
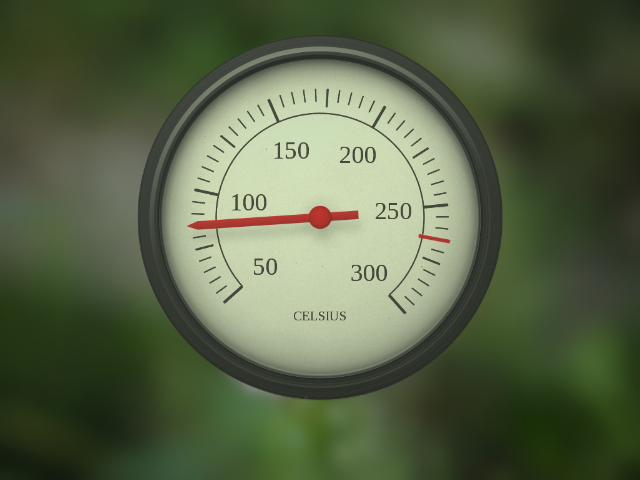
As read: 85; °C
